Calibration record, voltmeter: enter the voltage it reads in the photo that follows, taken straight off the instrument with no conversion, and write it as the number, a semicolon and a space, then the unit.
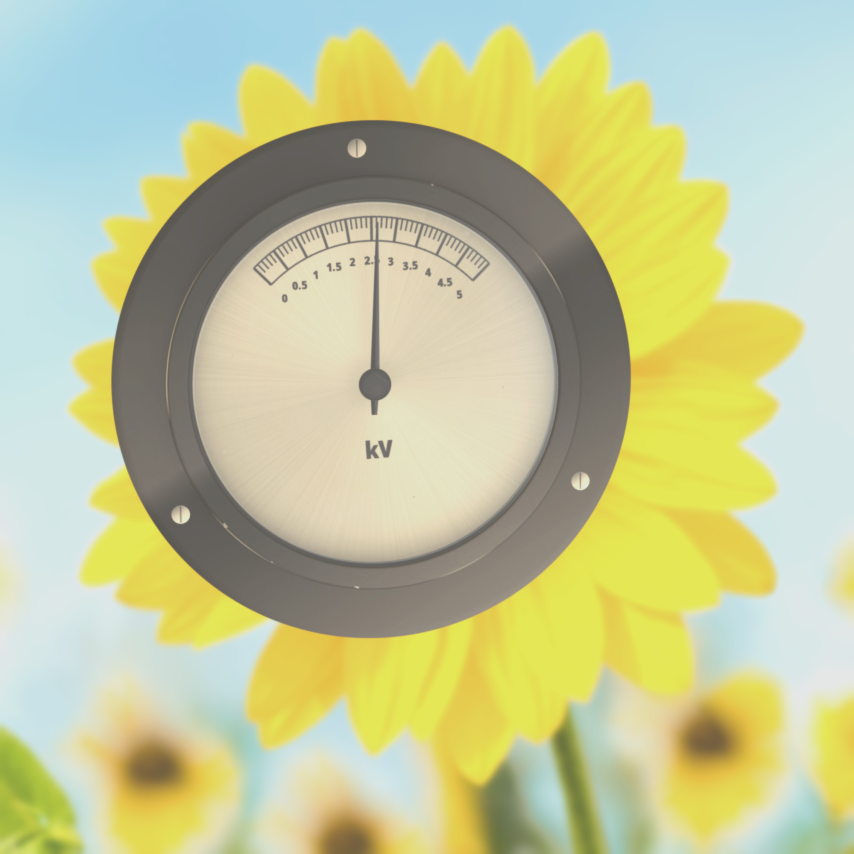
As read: 2.6; kV
